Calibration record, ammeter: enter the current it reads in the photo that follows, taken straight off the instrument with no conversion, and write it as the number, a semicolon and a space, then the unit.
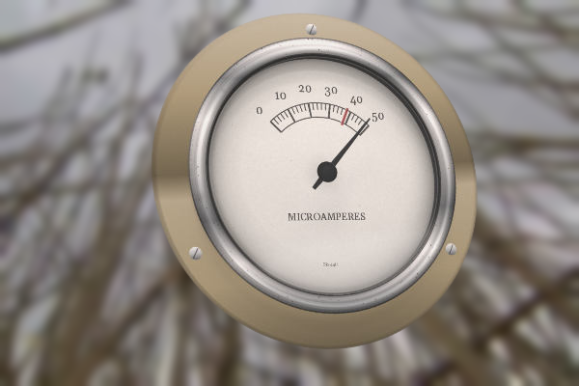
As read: 48; µA
